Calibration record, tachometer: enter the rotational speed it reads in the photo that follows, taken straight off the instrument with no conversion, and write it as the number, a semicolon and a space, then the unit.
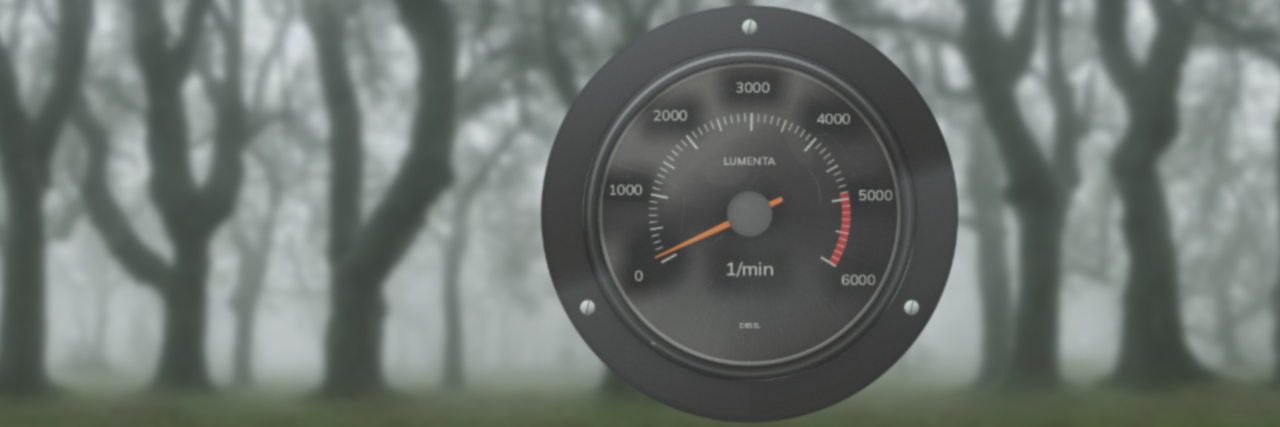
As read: 100; rpm
